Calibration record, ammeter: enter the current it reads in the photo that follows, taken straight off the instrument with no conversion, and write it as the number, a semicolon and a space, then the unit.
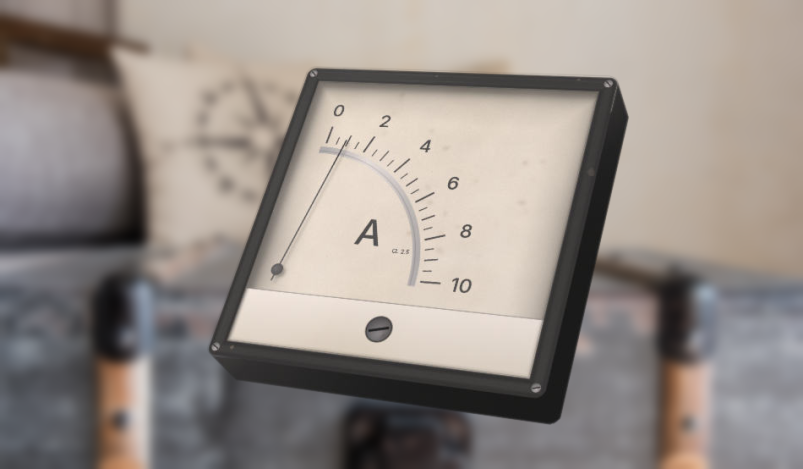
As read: 1; A
